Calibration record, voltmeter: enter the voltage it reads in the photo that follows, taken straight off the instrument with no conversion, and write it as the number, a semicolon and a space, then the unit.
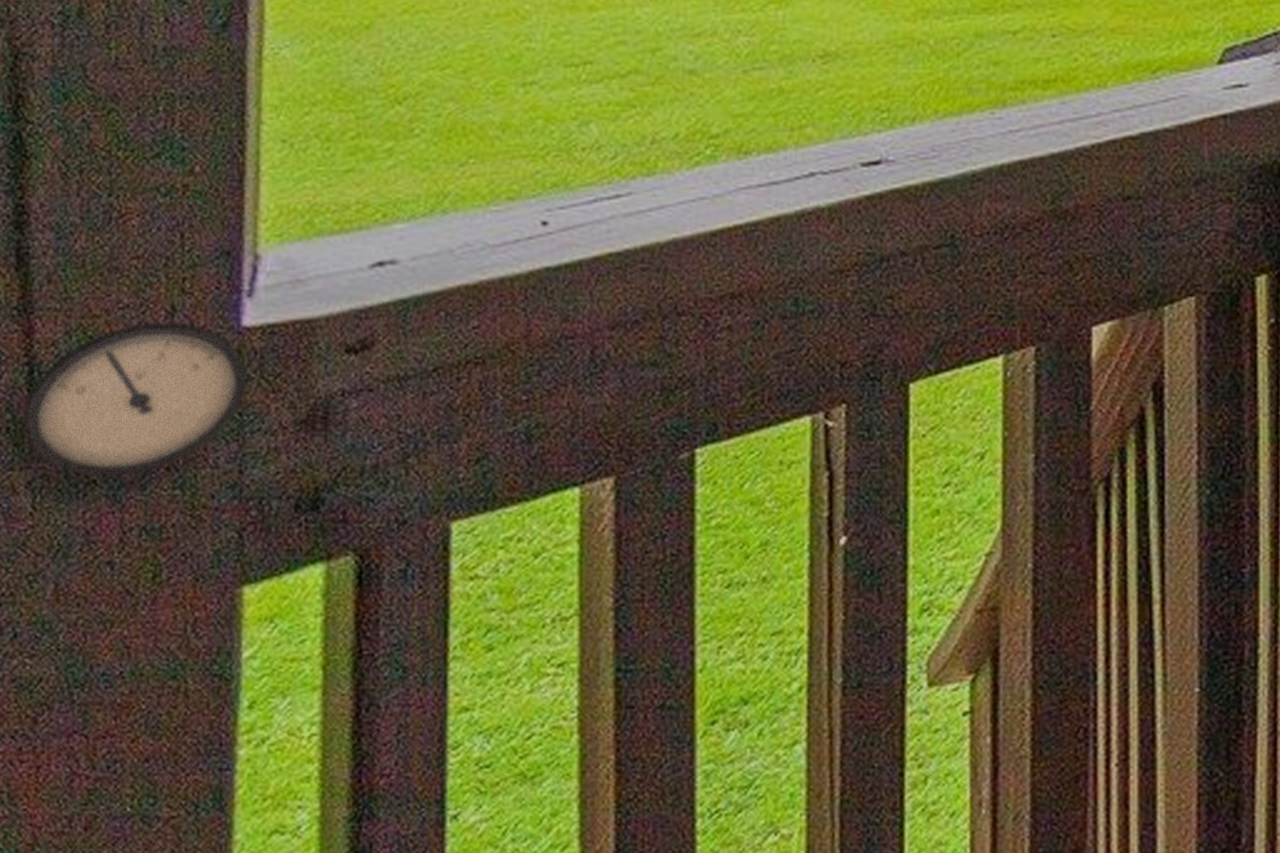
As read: 1; V
